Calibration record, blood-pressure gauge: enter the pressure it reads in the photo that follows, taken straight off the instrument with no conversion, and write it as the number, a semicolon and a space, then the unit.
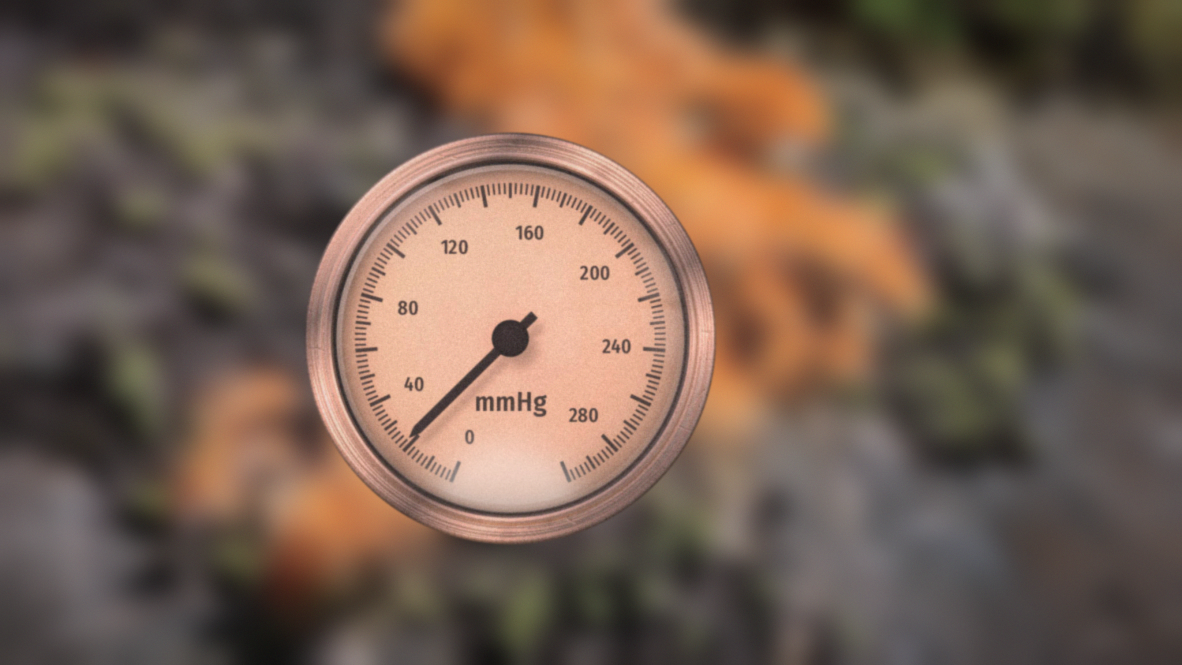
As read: 22; mmHg
